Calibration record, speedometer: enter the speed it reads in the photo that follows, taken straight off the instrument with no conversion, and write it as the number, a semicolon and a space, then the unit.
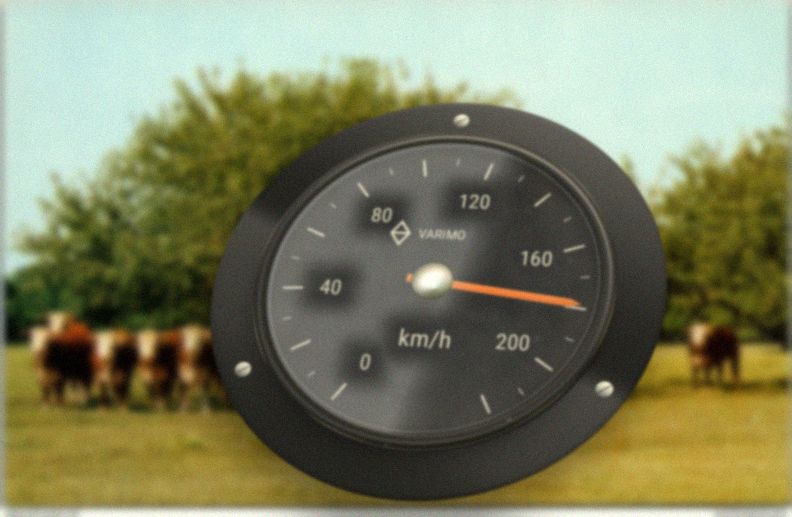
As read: 180; km/h
